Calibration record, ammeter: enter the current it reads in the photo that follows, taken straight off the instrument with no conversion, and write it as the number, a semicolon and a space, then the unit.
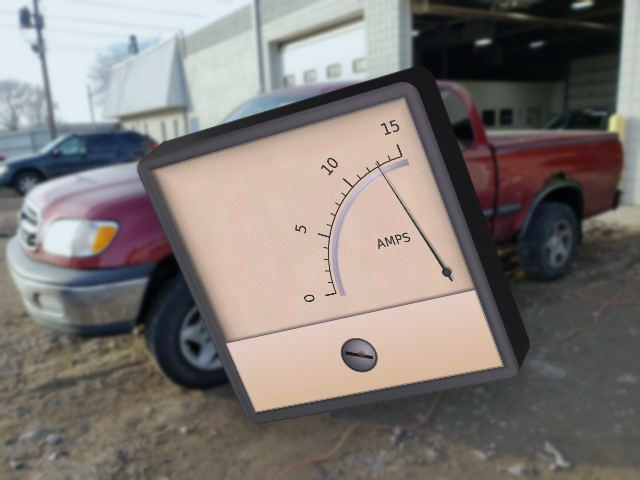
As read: 13; A
